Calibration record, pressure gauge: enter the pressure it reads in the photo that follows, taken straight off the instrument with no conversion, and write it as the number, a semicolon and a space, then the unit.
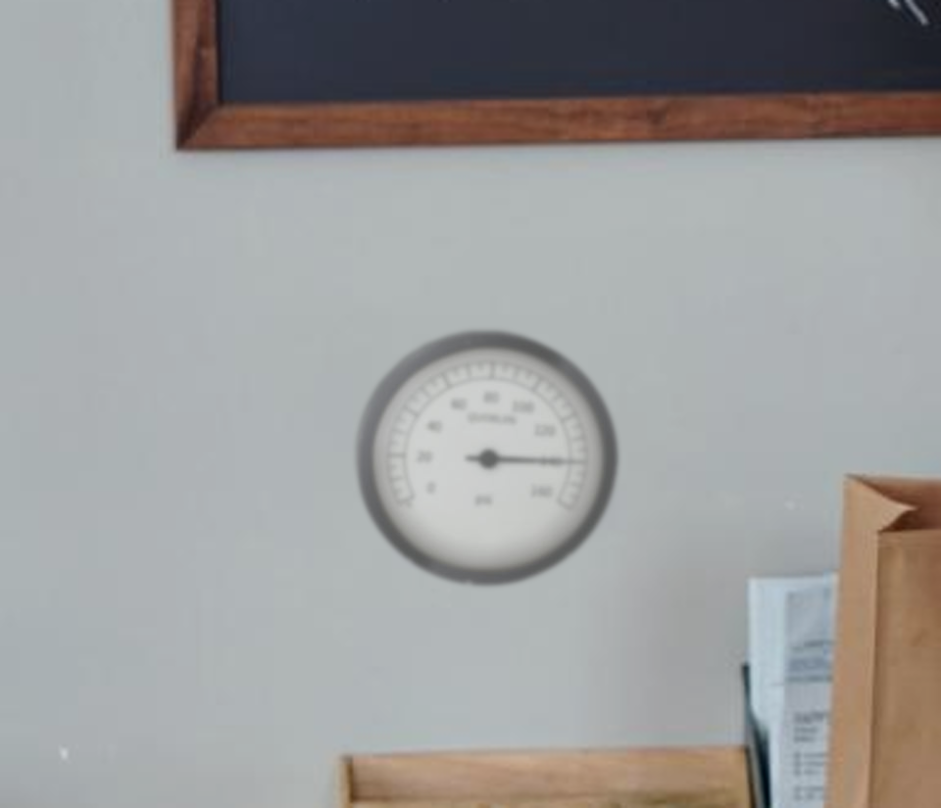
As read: 140; psi
